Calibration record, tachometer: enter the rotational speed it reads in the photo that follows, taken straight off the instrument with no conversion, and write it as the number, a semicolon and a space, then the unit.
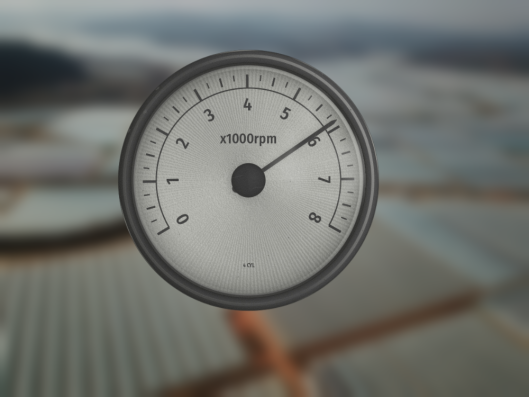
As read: 5875; rpm
